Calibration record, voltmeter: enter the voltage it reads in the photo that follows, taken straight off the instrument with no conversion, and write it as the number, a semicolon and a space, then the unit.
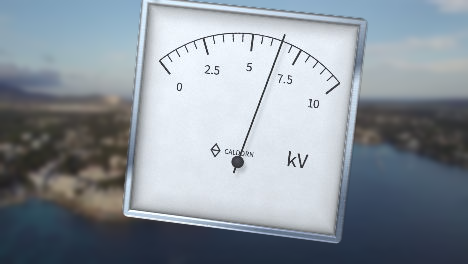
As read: 6.5; kV
